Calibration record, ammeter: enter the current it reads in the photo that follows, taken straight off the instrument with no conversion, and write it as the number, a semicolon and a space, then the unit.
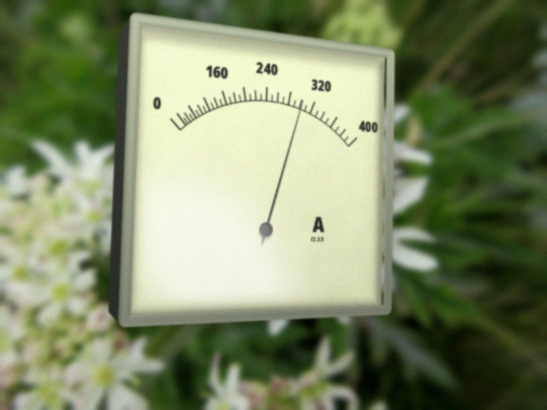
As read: 300; A
